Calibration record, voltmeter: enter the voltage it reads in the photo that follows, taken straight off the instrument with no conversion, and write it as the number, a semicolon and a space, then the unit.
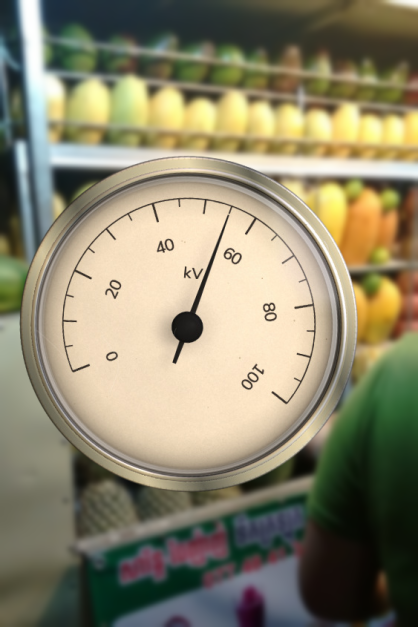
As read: 55; kV
